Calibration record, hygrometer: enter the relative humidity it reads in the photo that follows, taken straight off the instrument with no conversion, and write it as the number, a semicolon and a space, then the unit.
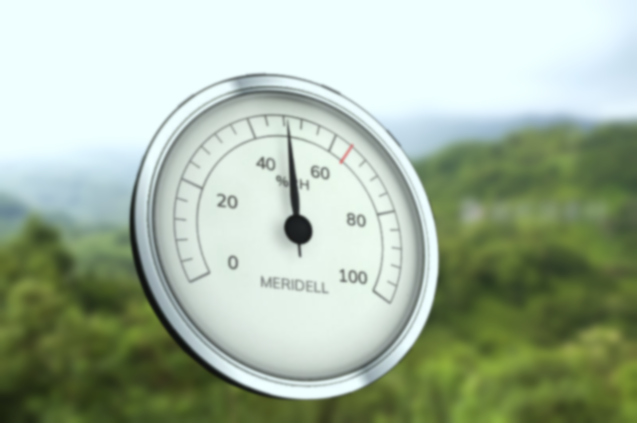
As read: 48; %
